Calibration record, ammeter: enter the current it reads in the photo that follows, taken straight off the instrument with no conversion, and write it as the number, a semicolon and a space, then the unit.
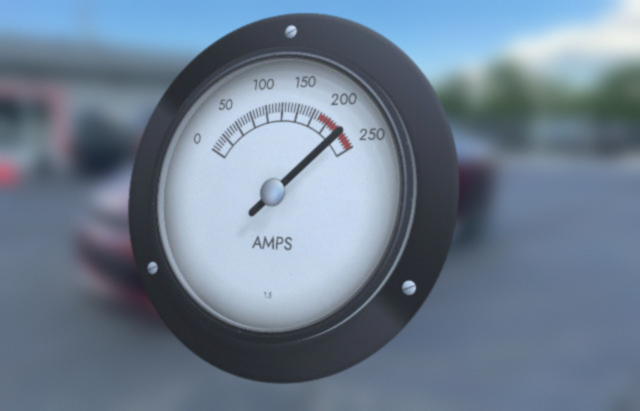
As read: 225; A
